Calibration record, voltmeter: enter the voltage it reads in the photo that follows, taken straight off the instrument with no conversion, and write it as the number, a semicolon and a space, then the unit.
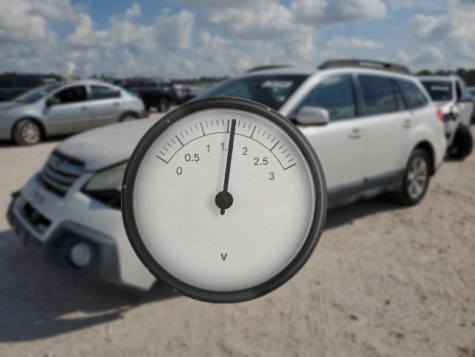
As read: 1.6; V
